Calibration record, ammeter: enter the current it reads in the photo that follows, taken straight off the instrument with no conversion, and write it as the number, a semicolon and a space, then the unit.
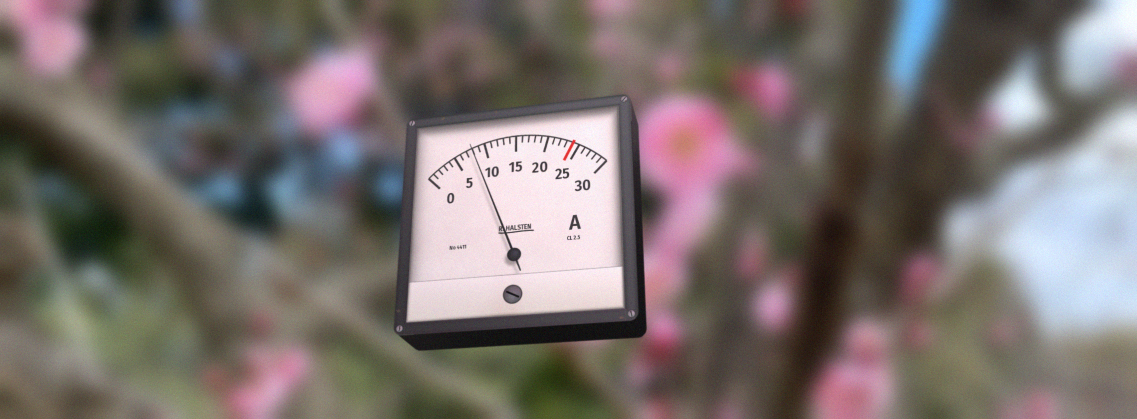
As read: 8; A
